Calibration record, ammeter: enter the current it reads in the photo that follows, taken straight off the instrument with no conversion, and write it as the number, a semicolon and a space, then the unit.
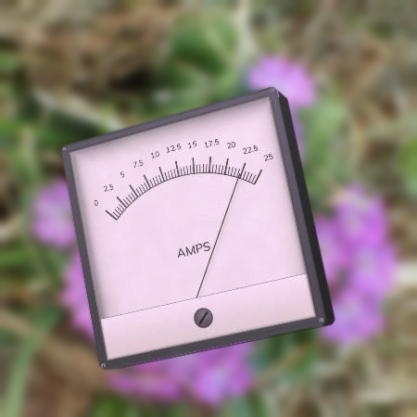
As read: 22.5; A
